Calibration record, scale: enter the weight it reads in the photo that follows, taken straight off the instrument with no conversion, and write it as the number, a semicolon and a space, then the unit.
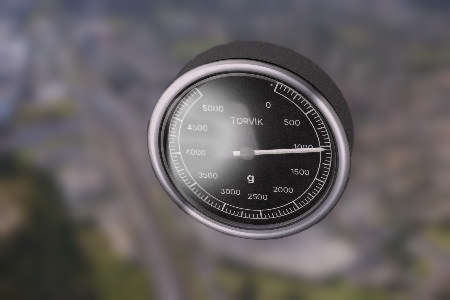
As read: 1000; g
